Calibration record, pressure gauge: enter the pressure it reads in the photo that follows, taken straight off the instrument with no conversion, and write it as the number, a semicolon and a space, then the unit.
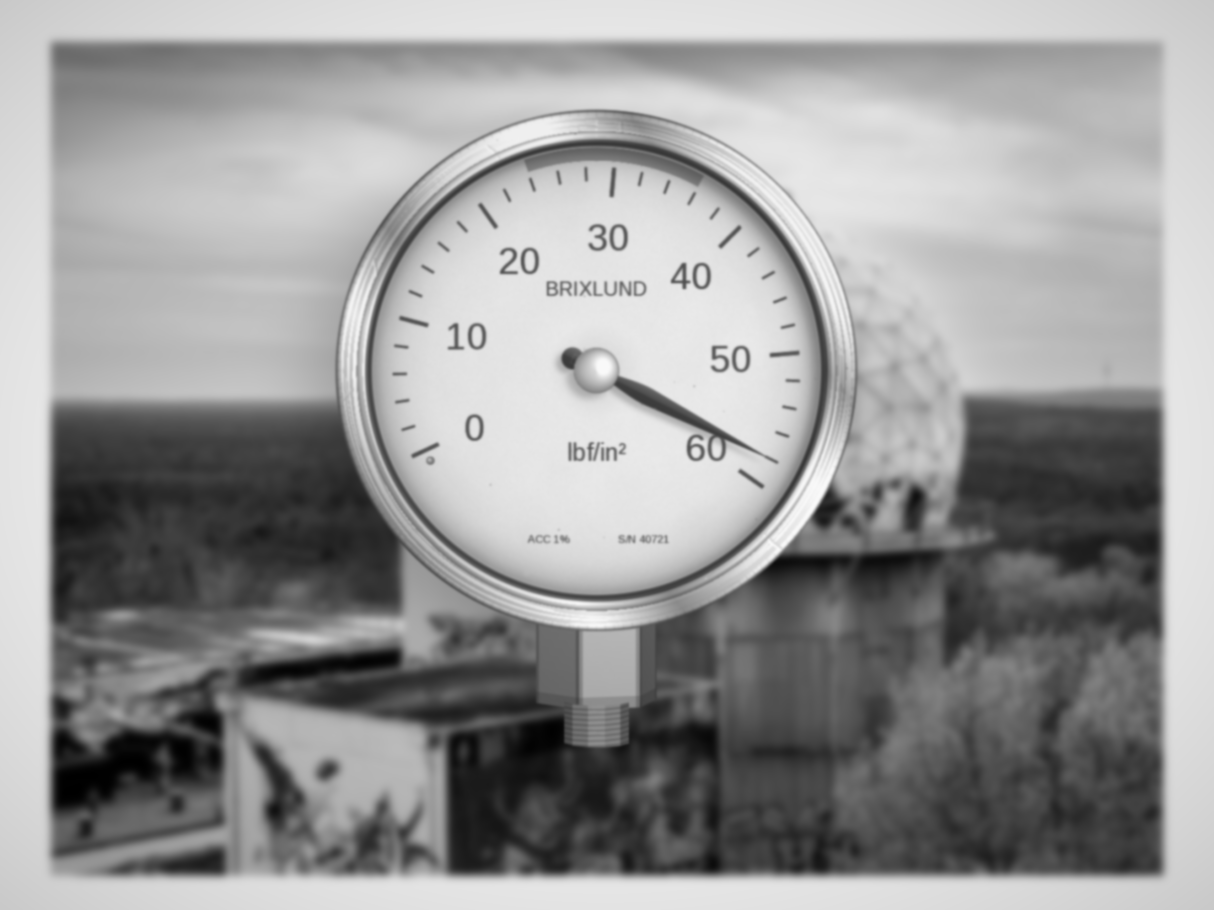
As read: 58; psi
